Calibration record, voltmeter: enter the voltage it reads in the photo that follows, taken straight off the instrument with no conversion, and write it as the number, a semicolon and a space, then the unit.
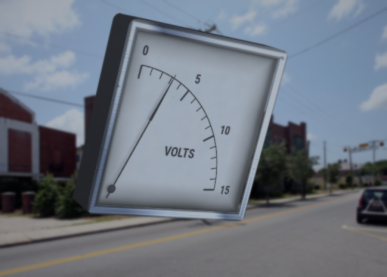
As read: 3; V
